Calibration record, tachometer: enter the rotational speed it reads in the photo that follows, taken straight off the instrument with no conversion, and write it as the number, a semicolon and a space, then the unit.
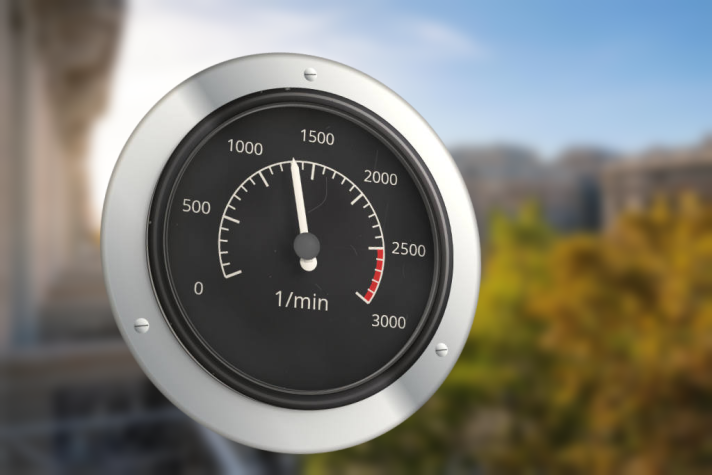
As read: 1300; rpm
